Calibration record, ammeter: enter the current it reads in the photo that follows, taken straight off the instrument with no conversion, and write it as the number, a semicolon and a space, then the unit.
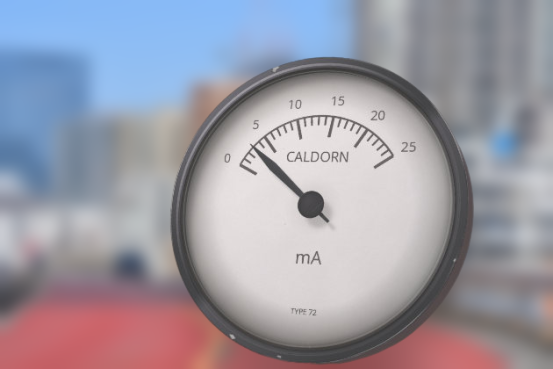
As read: 3; mA
